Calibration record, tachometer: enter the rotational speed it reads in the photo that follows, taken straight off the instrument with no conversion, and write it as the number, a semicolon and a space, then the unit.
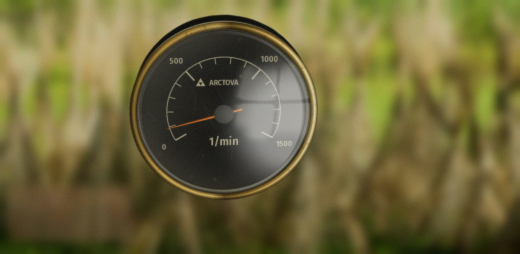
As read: 100; rpm
